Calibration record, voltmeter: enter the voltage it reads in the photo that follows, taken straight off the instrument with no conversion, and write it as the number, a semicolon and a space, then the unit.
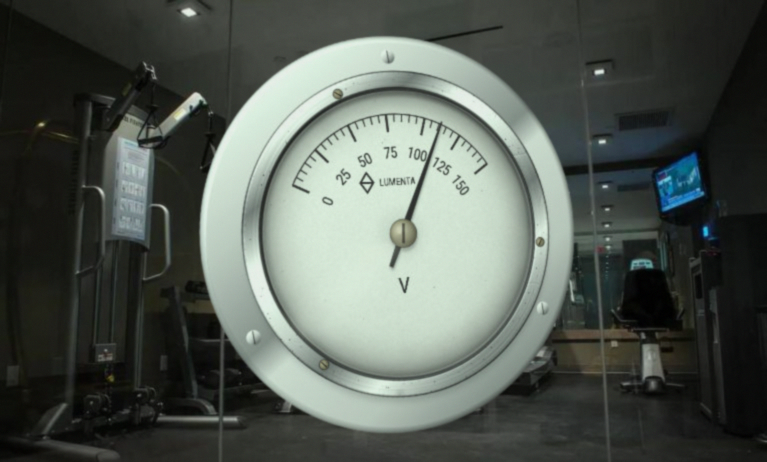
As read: 110; V
